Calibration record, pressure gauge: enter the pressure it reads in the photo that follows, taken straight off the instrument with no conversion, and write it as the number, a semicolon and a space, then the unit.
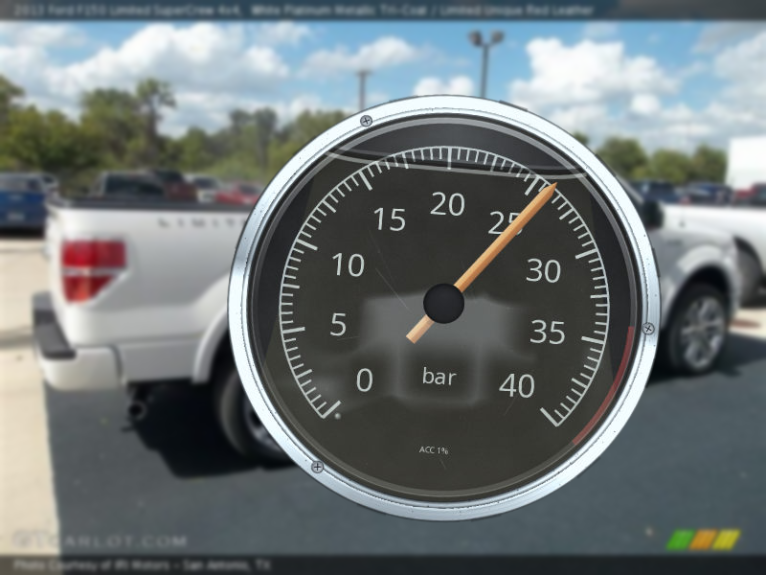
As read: 26; bar
